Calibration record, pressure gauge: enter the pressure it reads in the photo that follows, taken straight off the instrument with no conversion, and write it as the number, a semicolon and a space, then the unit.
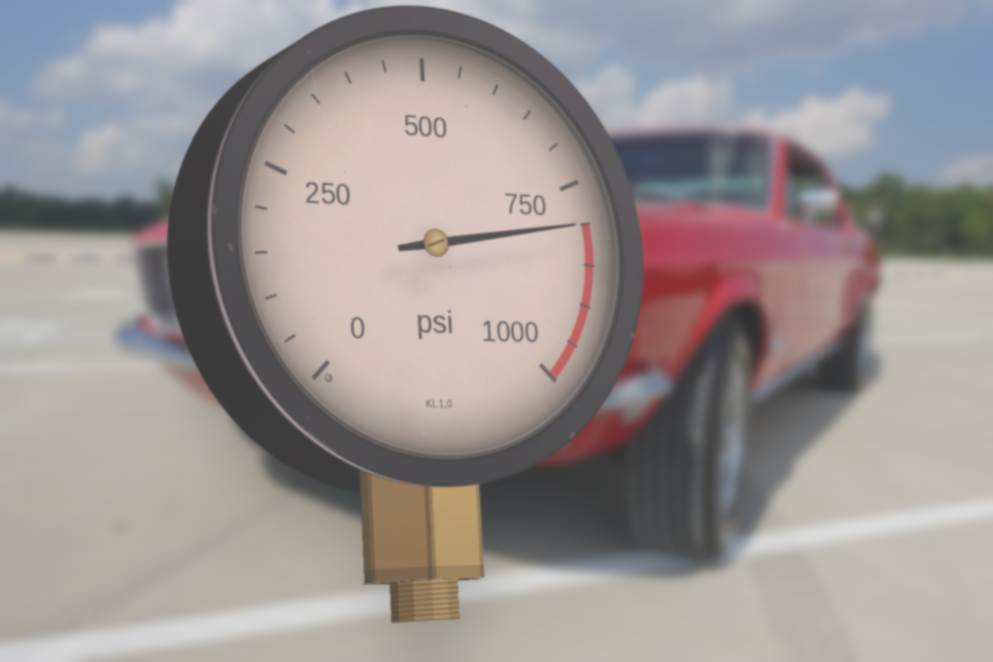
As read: 800; psi
